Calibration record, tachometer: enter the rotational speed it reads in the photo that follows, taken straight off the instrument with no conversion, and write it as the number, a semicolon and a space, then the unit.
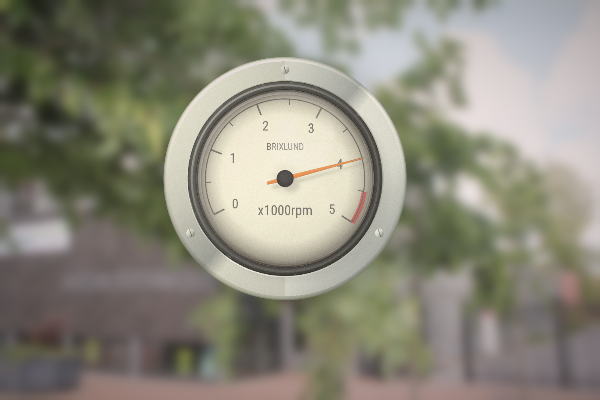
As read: 4000; rpm
